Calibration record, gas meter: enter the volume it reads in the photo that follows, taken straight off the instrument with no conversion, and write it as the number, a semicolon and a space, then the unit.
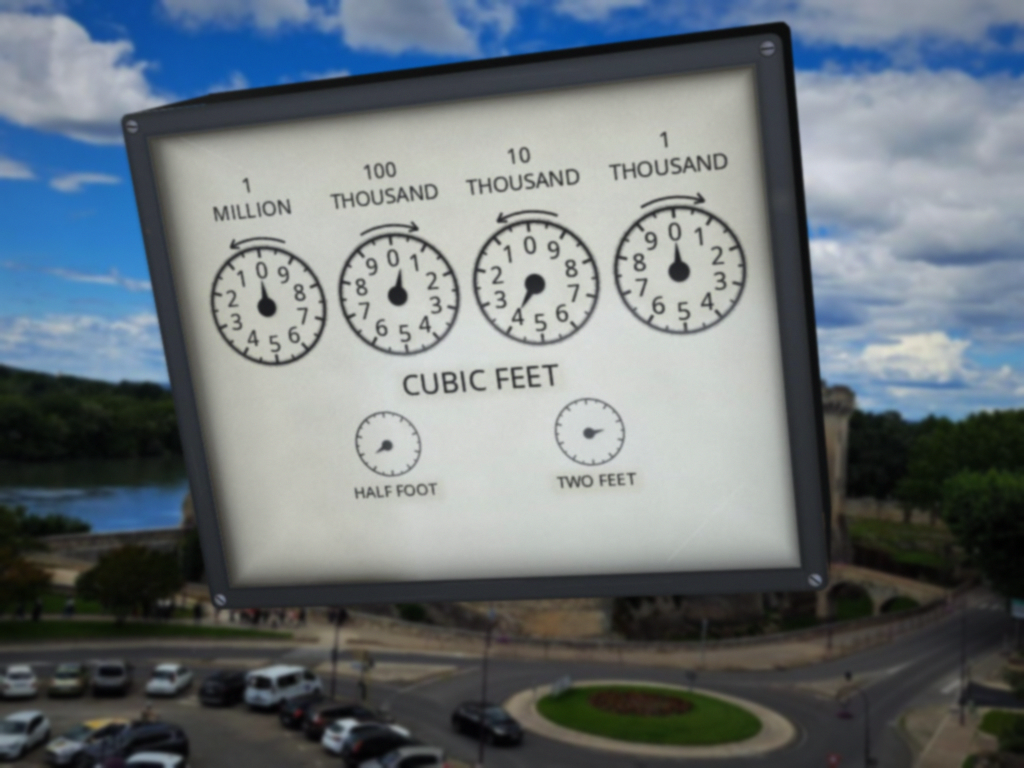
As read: 4000; ft³
